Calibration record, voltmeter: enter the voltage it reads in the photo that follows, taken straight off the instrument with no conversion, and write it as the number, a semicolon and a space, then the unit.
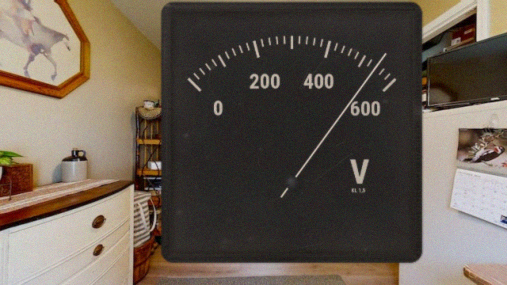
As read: 540; V
